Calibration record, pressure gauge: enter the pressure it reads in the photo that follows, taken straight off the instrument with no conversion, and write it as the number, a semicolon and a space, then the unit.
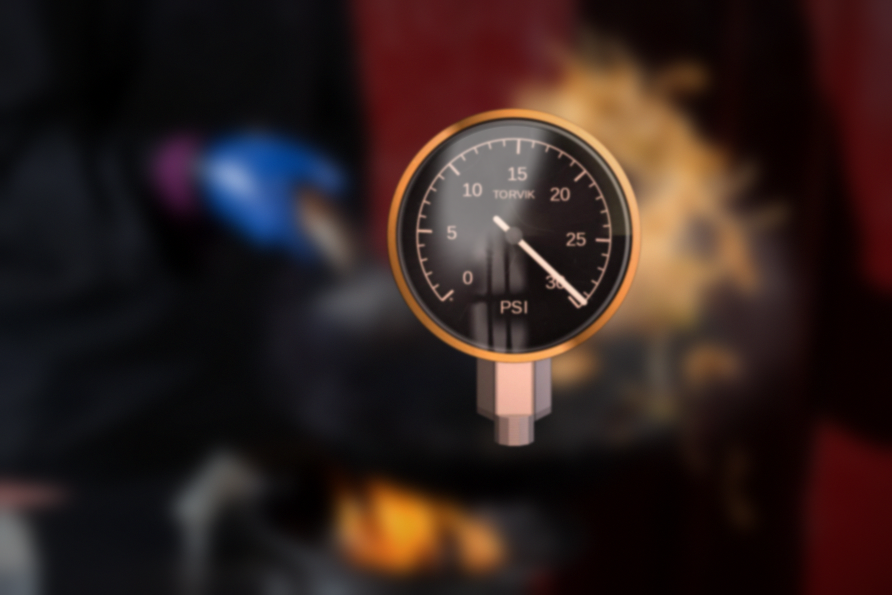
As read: 29.5; psi
